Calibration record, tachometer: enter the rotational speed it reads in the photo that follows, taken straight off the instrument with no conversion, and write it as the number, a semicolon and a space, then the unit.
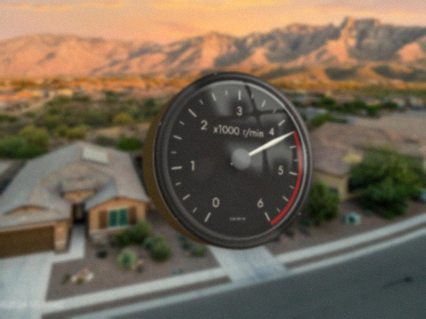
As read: 4250; rpm
